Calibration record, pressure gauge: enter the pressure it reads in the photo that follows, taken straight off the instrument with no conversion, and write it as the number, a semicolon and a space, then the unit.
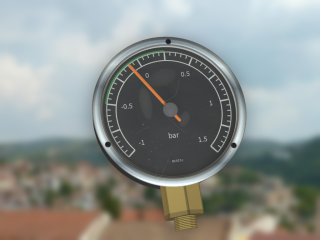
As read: -0.1; bar
